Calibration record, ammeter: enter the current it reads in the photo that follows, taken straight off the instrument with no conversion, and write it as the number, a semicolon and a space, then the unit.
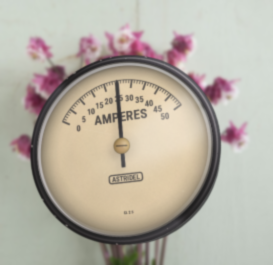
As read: 25; A
